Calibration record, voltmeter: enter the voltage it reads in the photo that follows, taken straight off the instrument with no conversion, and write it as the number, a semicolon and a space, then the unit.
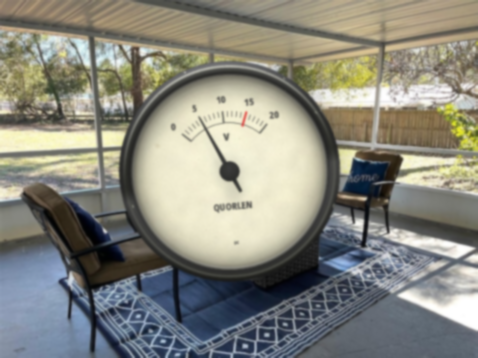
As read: 5; V
